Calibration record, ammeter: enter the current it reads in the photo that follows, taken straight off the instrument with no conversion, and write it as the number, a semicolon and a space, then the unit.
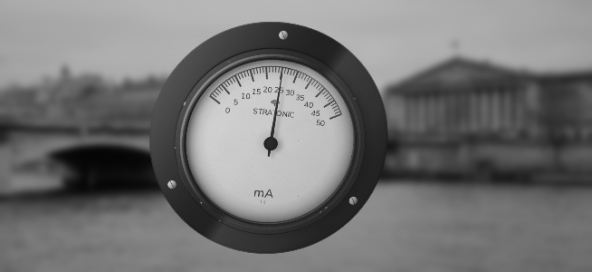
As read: 25; mA
